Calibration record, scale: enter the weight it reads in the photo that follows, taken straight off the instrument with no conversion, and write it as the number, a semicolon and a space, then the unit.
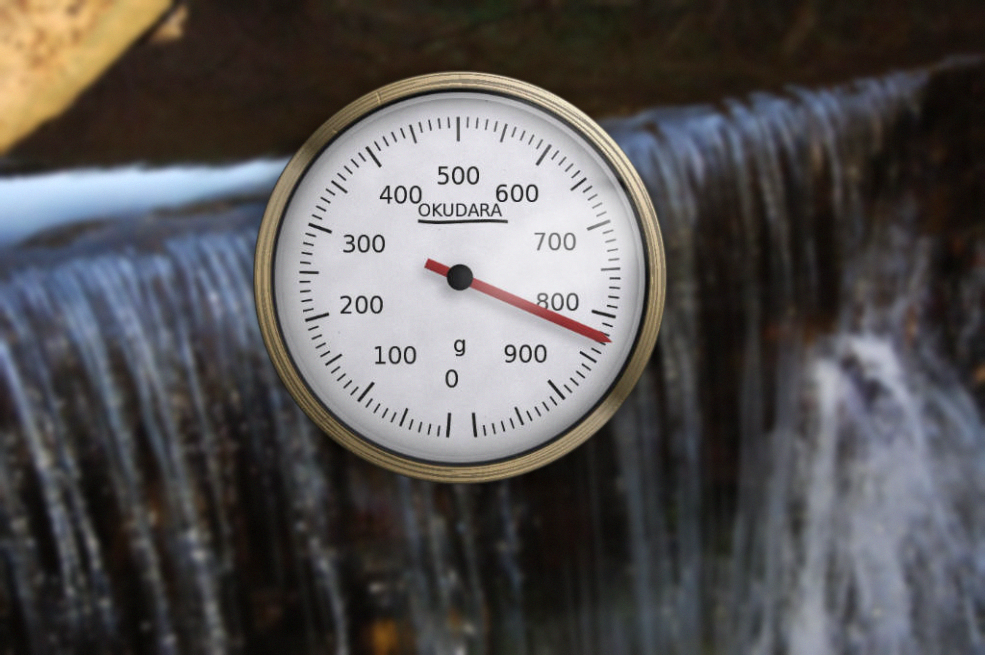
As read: 825; g
